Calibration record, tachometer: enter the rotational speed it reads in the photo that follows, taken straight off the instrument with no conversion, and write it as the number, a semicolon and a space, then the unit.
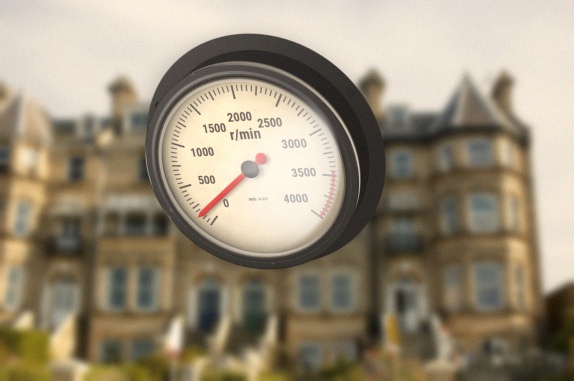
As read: 150; rpm
